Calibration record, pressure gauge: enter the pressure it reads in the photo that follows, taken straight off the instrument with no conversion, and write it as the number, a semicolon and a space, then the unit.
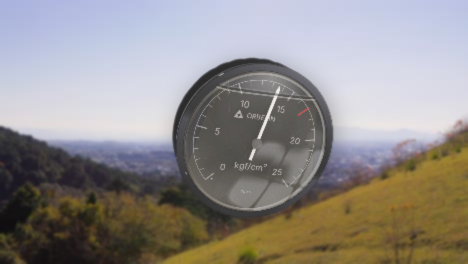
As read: 13.5; kg/cm²
